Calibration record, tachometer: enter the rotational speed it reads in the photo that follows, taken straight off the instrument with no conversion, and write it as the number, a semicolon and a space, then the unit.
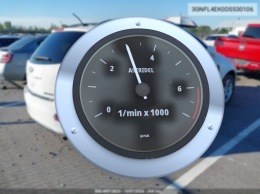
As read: 3000; rpm
